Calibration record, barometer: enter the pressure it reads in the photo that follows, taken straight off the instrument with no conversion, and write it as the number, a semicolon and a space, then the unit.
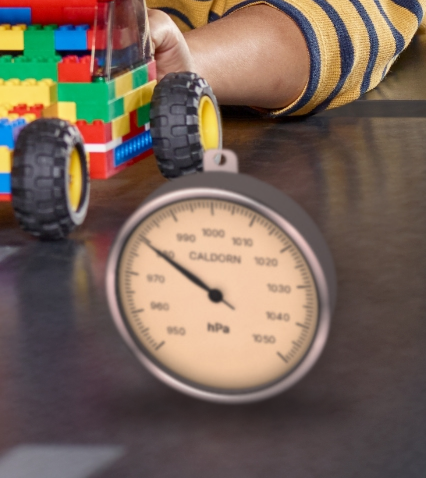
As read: 980; hPa
